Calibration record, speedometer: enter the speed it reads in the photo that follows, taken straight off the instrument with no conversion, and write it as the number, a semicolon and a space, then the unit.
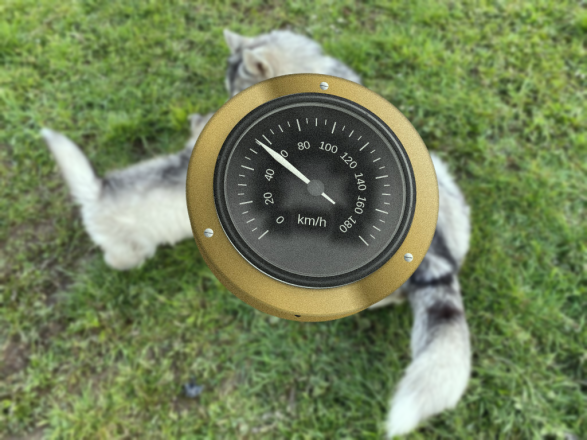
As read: 55; km/h
